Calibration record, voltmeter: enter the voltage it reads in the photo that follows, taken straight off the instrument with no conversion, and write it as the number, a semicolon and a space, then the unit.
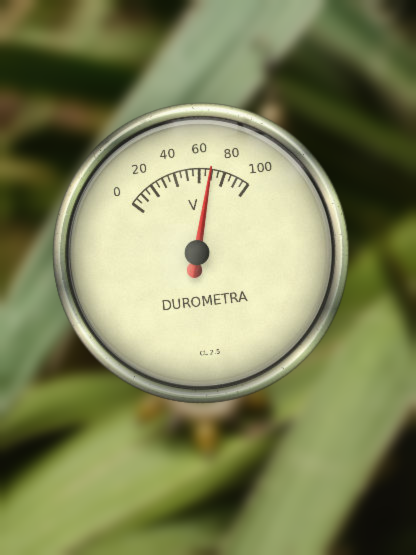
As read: 70; V
